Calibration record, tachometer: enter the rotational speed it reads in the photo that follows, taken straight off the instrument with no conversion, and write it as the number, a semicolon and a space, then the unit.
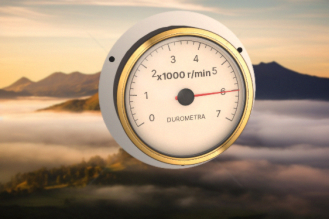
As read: 6000; rpm
